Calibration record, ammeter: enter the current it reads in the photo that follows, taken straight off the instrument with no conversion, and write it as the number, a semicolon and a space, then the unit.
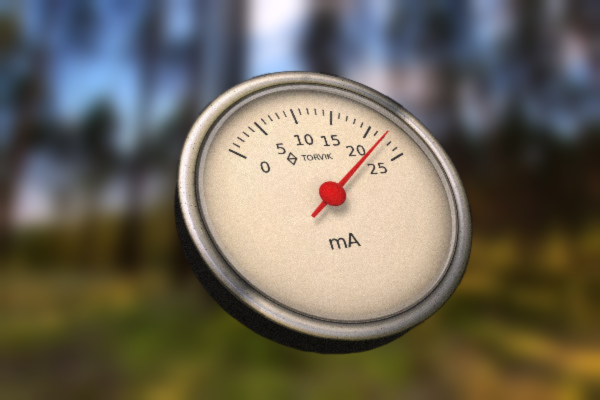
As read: 22; mA
